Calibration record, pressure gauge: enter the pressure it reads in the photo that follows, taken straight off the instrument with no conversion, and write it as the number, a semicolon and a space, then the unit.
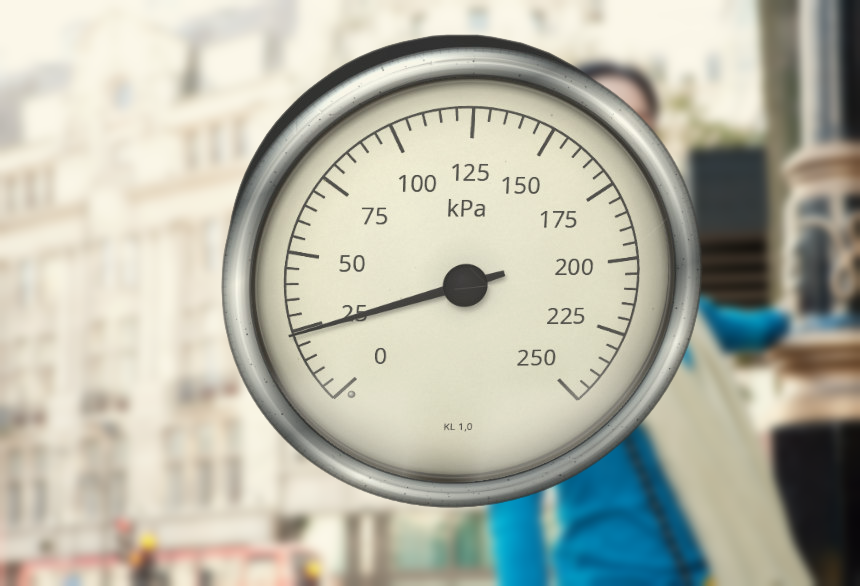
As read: 25; kPa
